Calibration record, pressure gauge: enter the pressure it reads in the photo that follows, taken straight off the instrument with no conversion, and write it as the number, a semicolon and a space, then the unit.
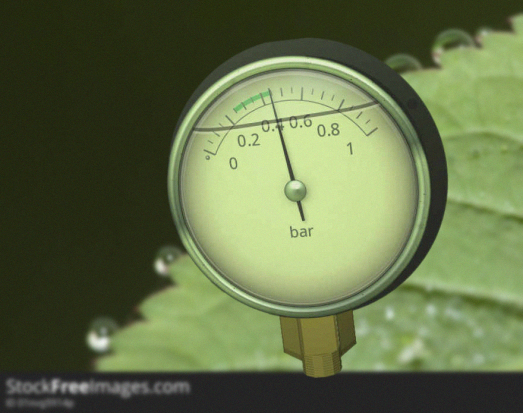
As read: 0.45; bar
